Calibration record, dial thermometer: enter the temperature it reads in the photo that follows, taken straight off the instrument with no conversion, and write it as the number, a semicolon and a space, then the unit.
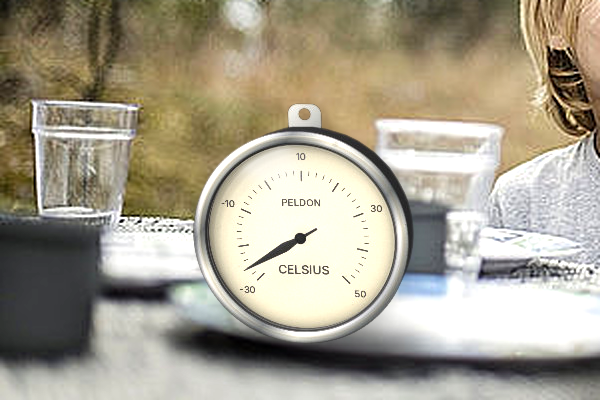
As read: -26; °C
